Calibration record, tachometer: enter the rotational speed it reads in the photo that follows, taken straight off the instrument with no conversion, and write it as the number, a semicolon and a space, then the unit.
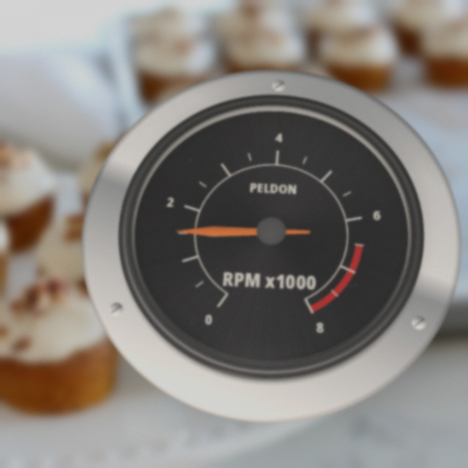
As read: 1500; rpm
